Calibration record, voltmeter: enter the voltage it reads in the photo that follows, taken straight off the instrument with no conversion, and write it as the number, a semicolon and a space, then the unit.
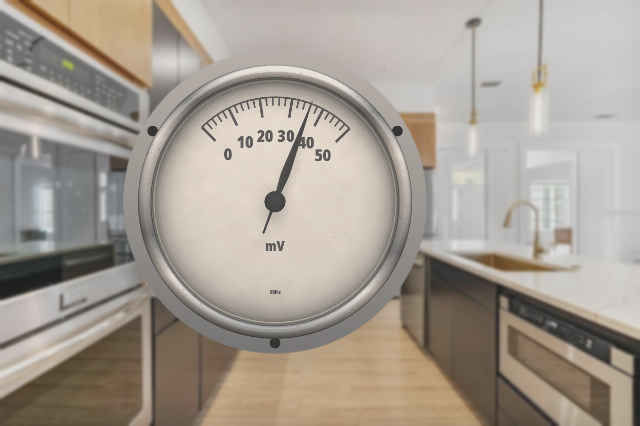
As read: 36; mV
